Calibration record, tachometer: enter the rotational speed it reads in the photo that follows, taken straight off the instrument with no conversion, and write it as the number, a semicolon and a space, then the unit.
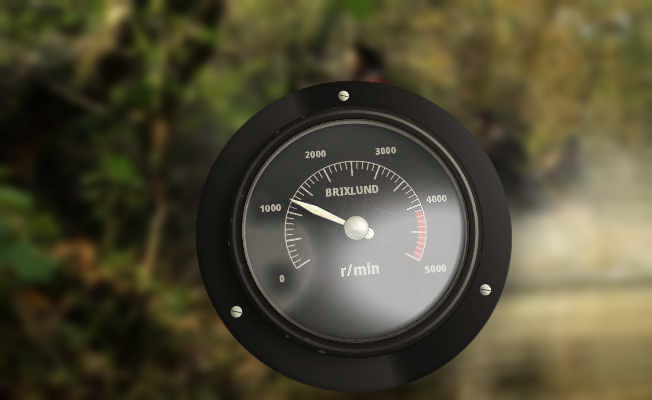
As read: 1200; rpm
